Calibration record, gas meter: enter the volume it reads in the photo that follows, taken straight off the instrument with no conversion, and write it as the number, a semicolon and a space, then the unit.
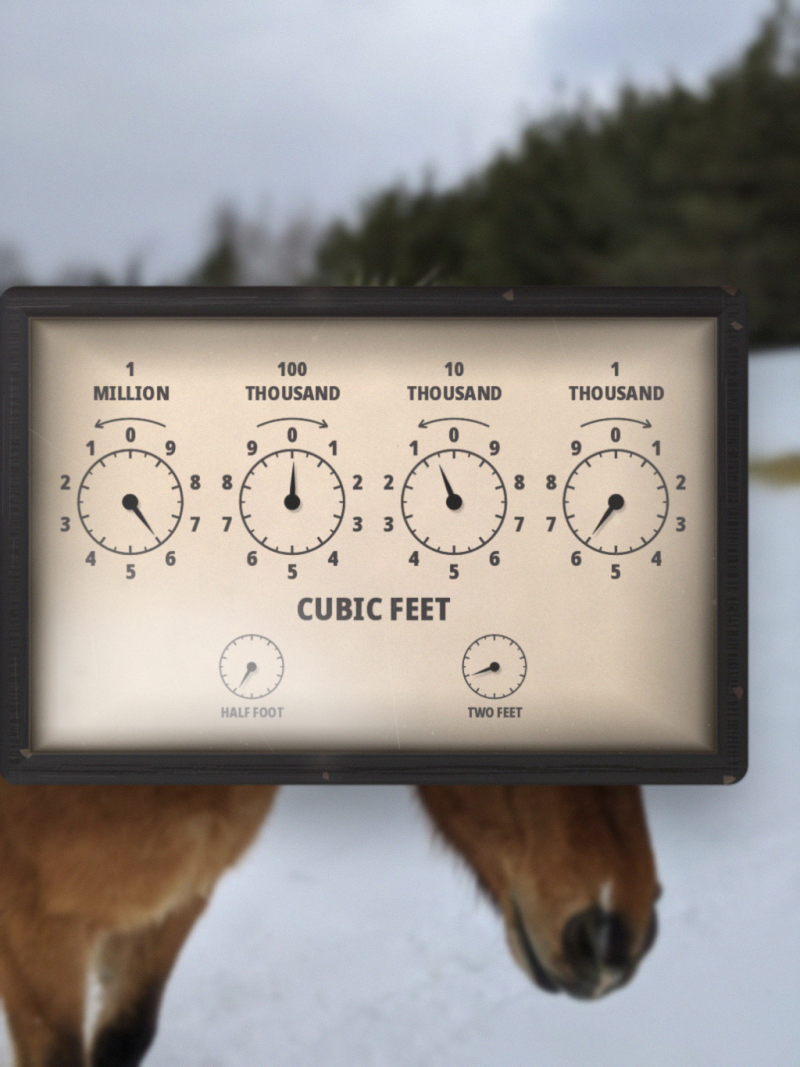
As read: 600600; ft³
